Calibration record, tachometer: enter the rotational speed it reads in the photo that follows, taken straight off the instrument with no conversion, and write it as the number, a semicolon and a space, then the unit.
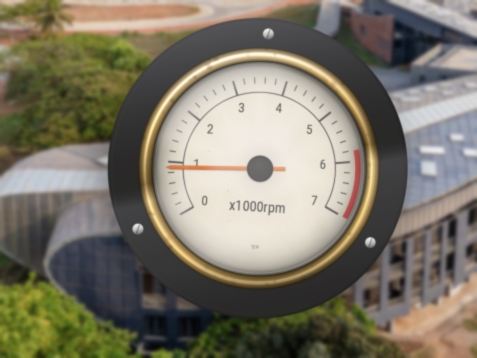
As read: 900; rpm
